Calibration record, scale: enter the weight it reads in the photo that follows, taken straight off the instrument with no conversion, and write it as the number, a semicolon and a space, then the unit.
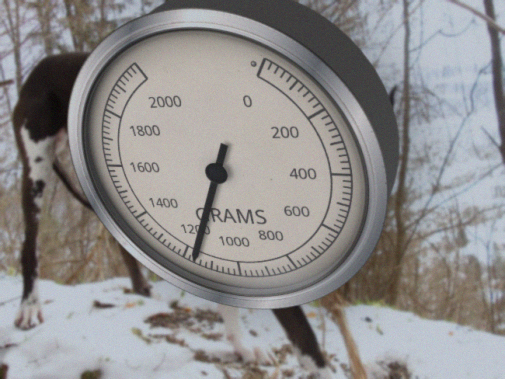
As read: 1160; g
